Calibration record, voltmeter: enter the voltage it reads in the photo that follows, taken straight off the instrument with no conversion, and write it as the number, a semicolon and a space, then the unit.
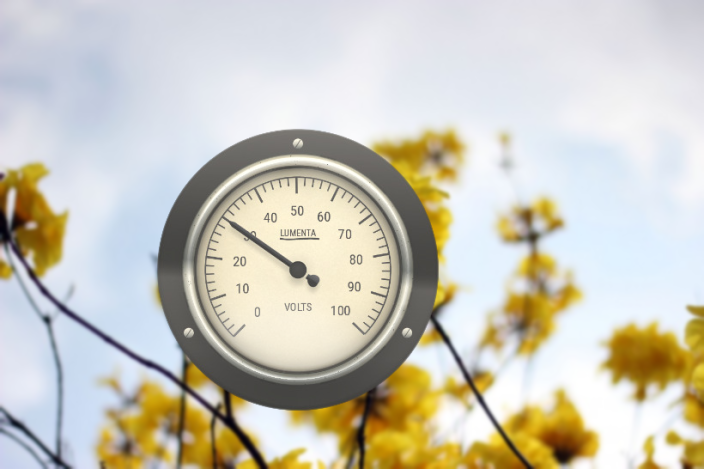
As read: 30; V
